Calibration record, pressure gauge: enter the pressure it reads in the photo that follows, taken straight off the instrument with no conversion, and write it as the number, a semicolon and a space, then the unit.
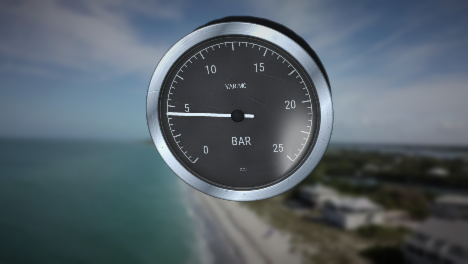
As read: 4.5; bar
